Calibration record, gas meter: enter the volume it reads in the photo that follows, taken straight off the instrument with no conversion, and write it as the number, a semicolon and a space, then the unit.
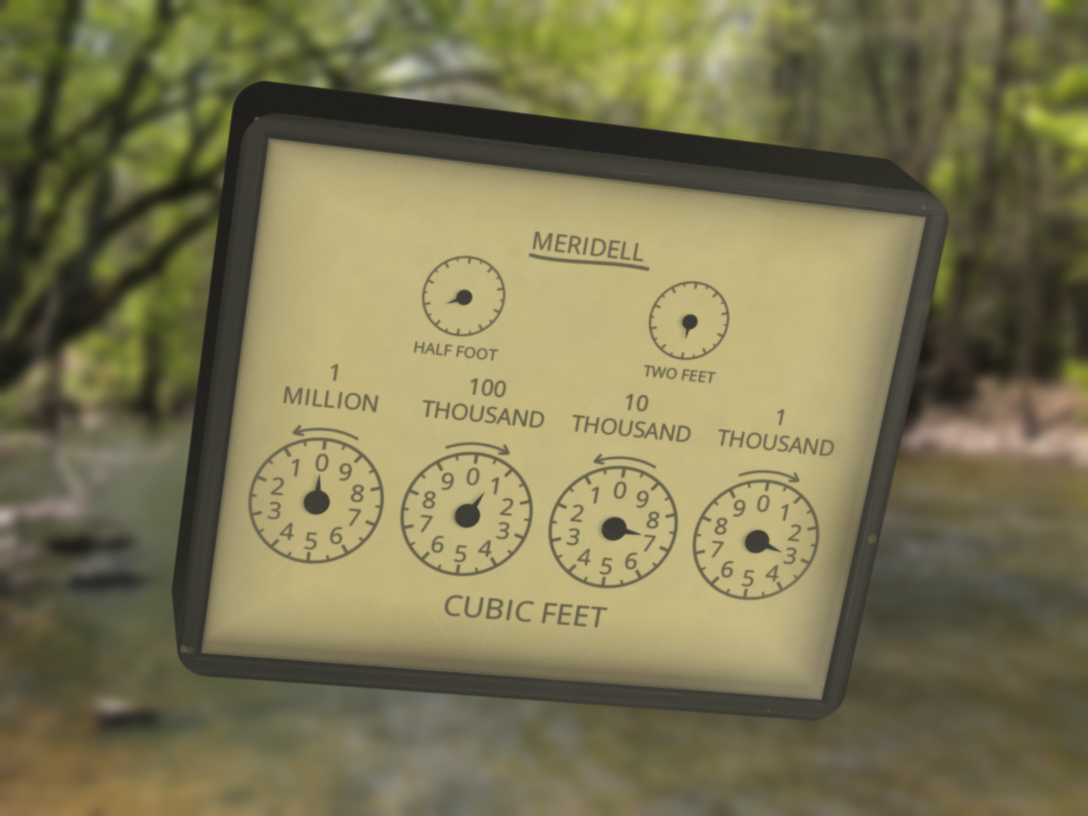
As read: 7300; ft³
